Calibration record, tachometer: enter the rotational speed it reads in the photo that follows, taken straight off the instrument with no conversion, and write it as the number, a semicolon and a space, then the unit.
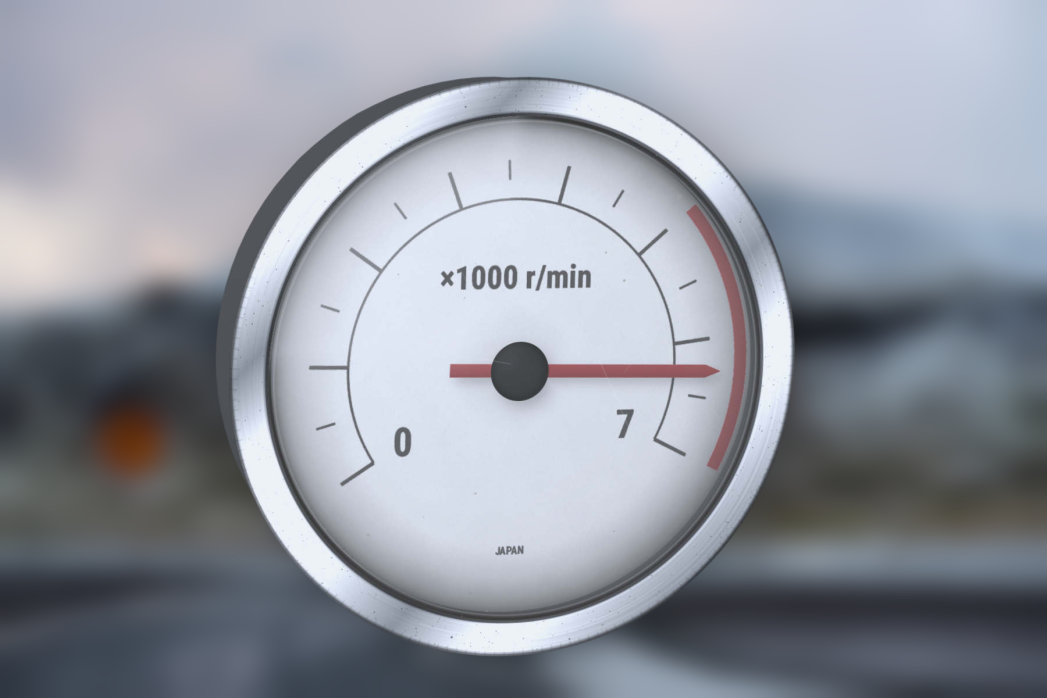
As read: 6250; rpm
